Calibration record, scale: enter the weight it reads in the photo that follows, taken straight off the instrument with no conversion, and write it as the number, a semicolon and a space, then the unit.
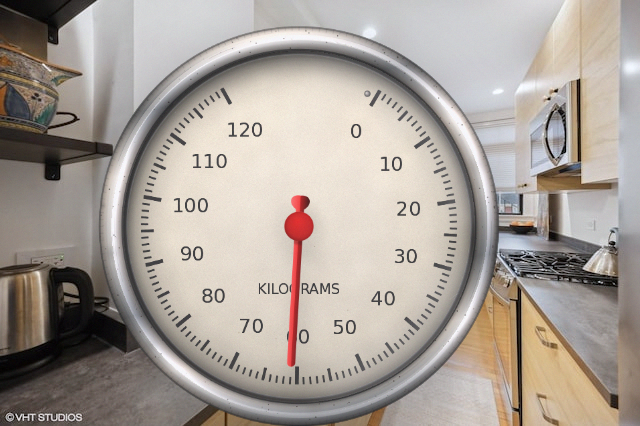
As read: 61; kg
